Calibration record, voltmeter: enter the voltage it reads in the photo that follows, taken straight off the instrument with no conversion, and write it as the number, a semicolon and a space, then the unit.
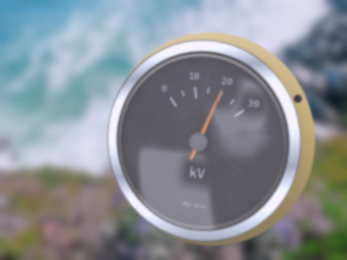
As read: 20; kV
